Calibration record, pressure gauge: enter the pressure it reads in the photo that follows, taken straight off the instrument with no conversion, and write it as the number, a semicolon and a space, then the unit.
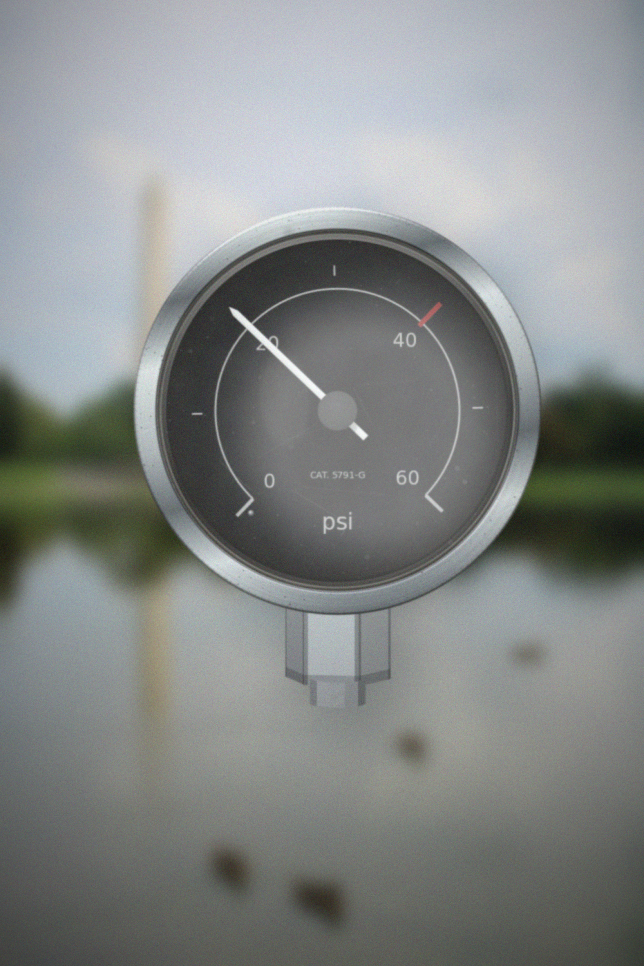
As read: 20; psi
